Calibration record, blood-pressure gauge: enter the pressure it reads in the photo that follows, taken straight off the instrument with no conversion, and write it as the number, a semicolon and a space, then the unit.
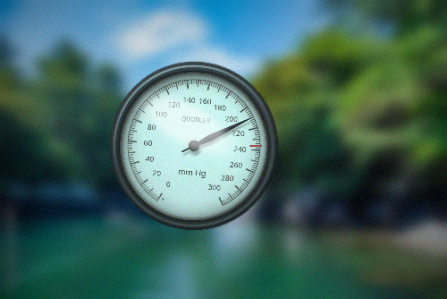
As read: 210; mmHg
